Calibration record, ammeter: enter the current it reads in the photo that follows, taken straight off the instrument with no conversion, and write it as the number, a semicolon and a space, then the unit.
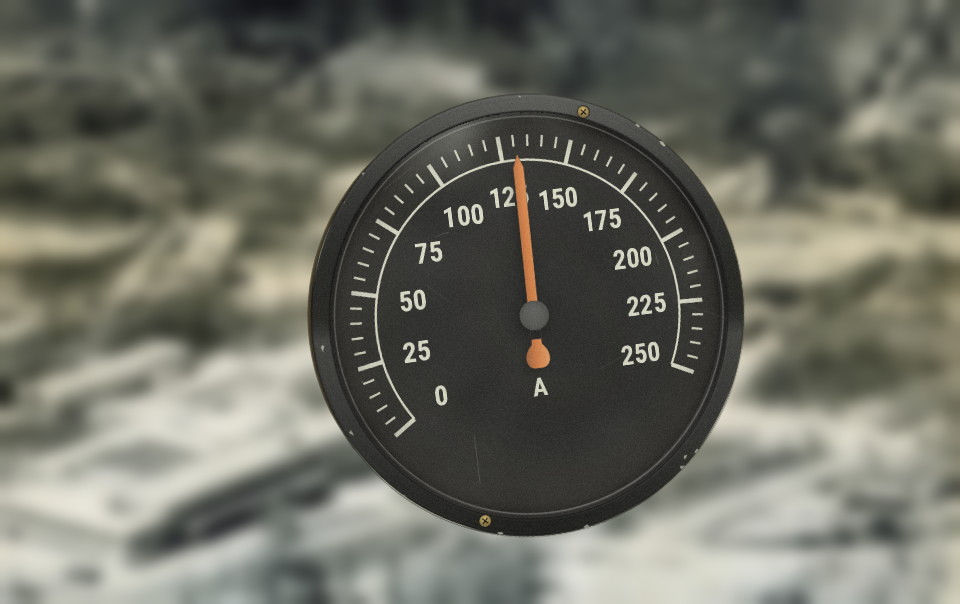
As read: 130; A
